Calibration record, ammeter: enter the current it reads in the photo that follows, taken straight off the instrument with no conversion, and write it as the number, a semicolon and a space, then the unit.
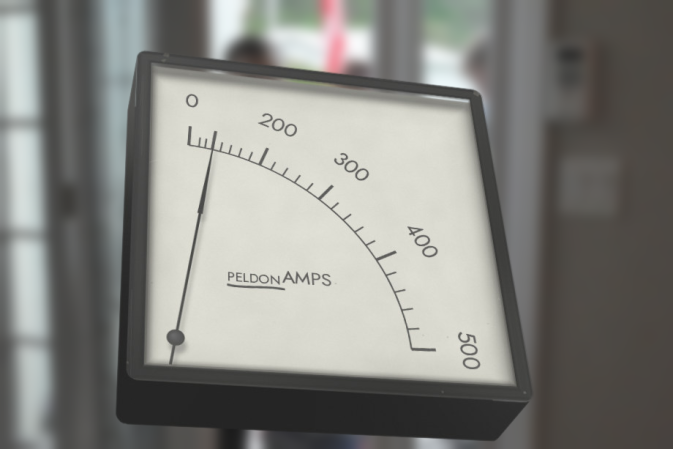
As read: 100; A
